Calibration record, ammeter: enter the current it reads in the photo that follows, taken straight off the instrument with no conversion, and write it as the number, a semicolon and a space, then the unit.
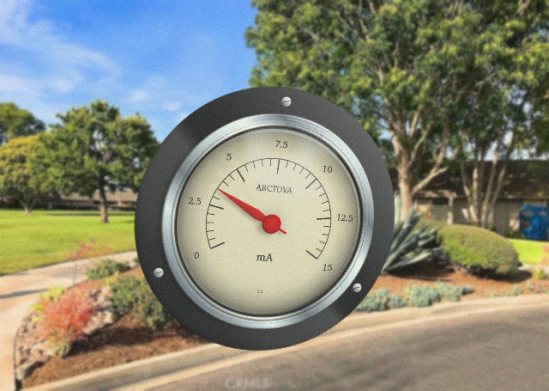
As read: 3.5; mA
